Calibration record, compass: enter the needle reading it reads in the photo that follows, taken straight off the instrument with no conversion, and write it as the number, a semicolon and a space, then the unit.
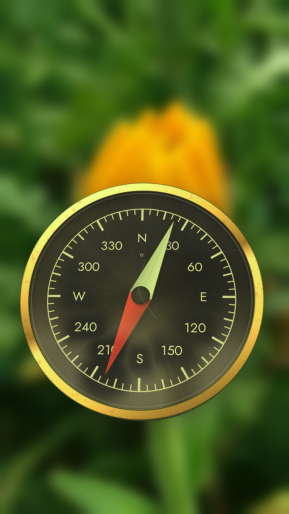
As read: 202.5; °
